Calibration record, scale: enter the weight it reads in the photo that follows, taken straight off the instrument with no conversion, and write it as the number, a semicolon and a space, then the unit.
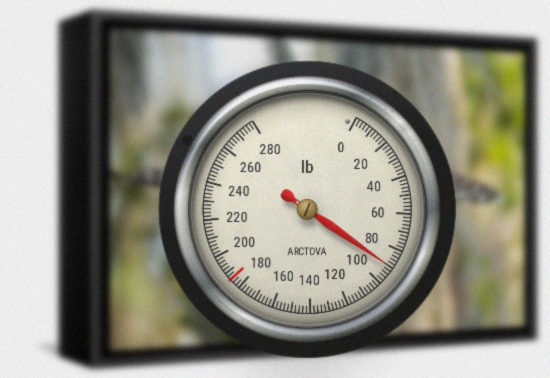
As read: 90; lb
